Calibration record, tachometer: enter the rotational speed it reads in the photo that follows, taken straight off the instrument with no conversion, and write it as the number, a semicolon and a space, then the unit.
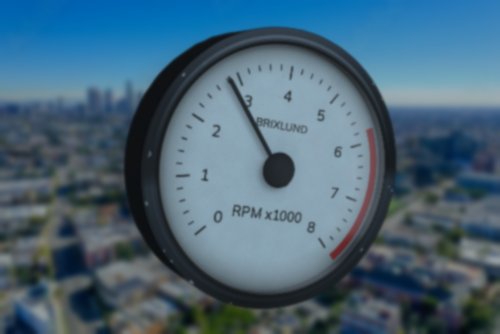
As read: 2800; rpm
